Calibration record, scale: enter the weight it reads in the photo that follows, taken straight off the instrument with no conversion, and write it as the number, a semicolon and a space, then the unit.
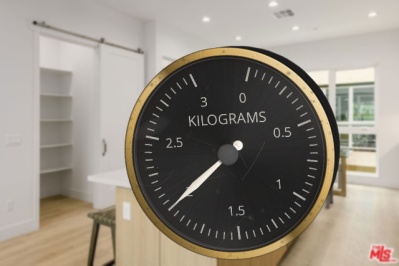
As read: 2; kg
